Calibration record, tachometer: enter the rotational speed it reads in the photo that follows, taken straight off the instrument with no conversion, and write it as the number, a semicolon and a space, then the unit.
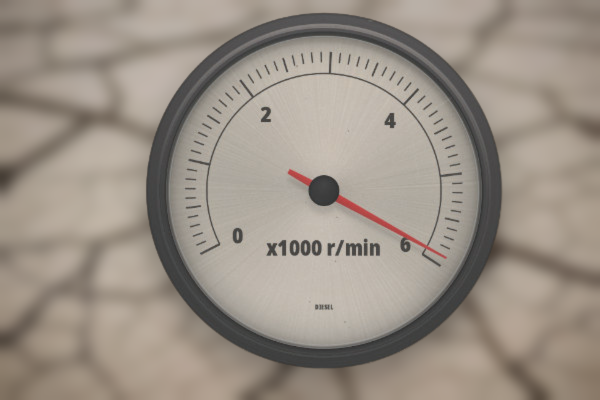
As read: 5900; rpm
